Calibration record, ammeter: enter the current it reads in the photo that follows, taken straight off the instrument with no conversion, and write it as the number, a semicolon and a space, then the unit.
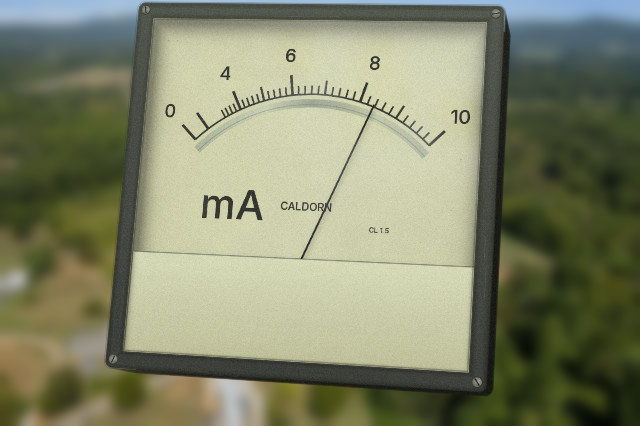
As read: 8.4; mA
